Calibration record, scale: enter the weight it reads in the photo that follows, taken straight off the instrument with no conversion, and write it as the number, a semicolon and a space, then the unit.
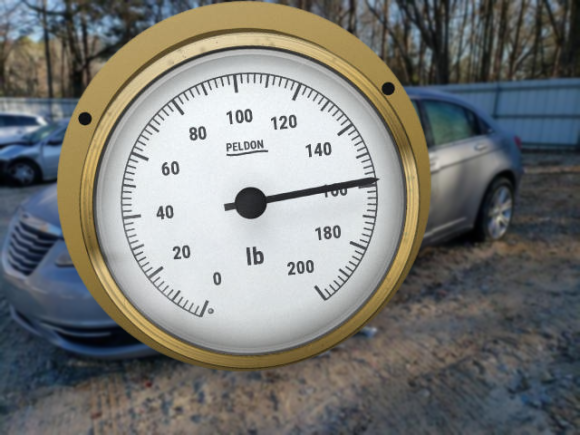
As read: 158; lb
